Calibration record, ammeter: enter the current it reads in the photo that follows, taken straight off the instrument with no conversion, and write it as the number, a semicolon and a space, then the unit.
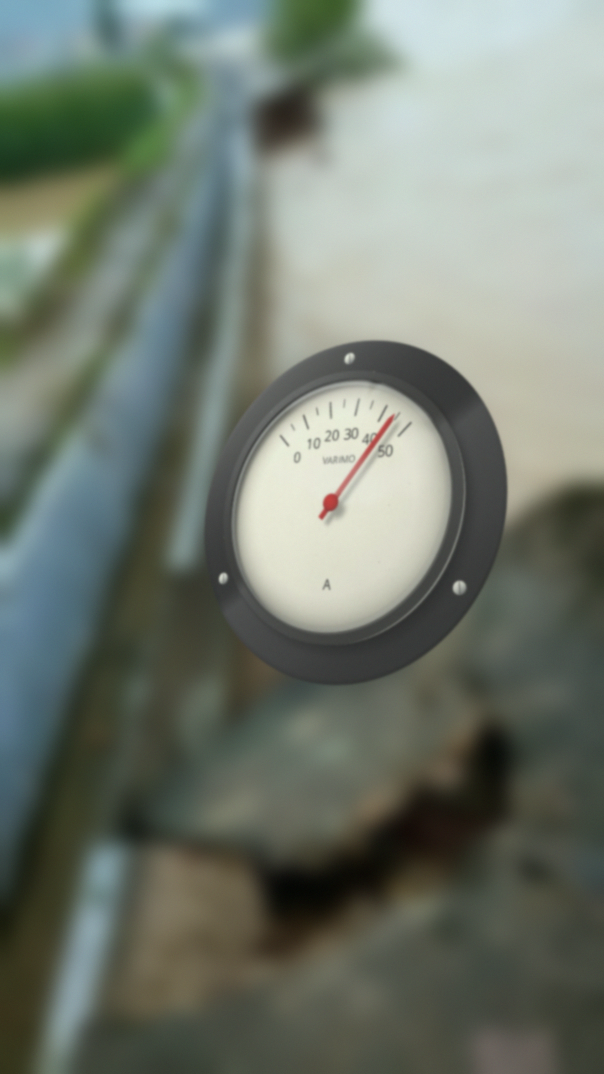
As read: 45; A
